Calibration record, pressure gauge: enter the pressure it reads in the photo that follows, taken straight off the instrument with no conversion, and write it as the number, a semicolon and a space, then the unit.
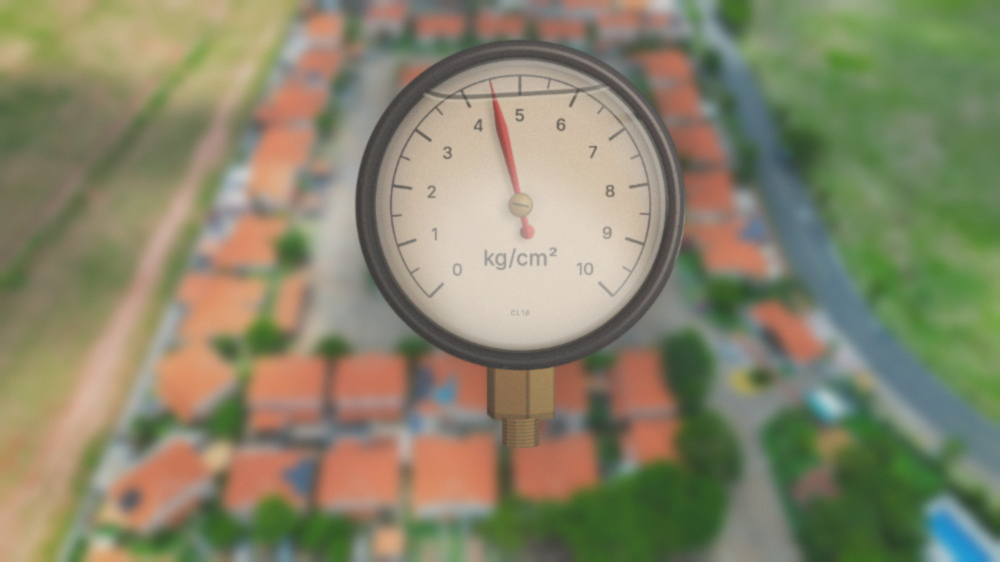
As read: 4.5; kg/cm²
